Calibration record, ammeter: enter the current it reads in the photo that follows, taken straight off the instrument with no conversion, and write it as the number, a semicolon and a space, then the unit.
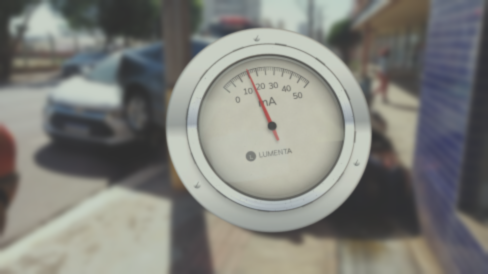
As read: 15; mA
